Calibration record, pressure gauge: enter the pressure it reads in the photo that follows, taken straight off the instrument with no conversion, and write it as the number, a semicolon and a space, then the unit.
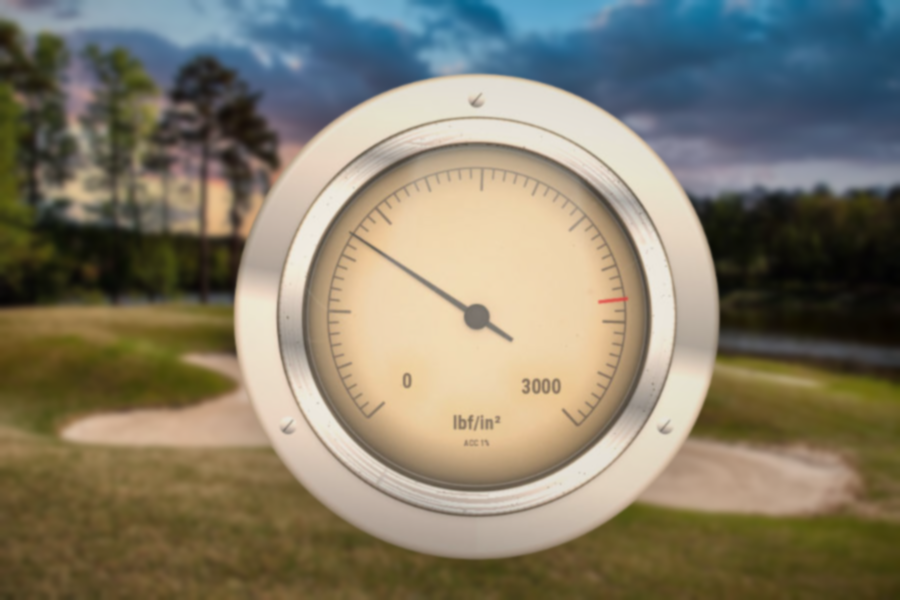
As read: 850; psi
